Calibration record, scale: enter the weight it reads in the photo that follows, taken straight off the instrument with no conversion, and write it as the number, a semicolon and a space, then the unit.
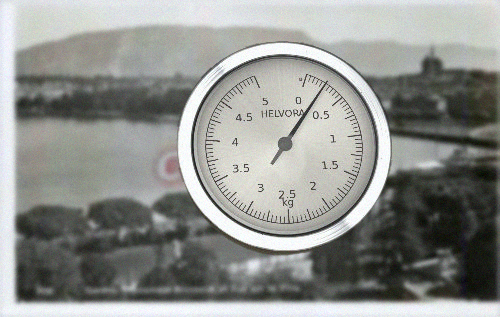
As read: 0.25; kg
